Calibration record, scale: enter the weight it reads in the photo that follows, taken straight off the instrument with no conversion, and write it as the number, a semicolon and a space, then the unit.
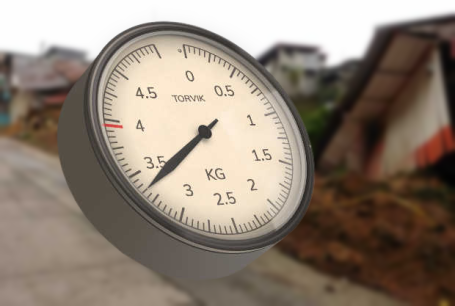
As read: 3.35; kg
